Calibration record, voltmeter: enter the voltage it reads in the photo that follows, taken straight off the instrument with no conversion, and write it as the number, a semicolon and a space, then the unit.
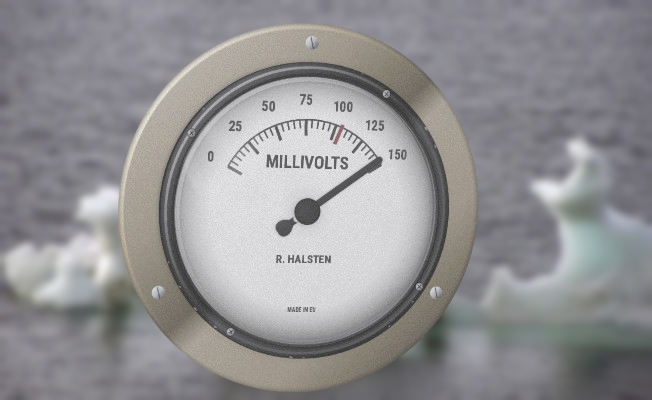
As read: 145; mV
